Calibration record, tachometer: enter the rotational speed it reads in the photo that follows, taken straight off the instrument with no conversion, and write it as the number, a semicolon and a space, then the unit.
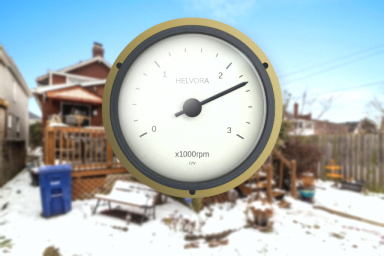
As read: 2300; rpm
